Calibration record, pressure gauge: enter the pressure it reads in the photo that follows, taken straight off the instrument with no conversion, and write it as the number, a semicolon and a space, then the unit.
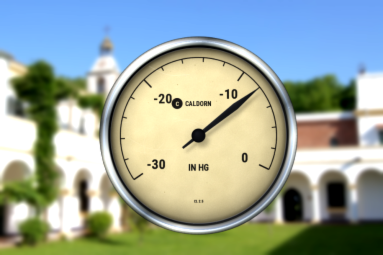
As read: -8; inHg
